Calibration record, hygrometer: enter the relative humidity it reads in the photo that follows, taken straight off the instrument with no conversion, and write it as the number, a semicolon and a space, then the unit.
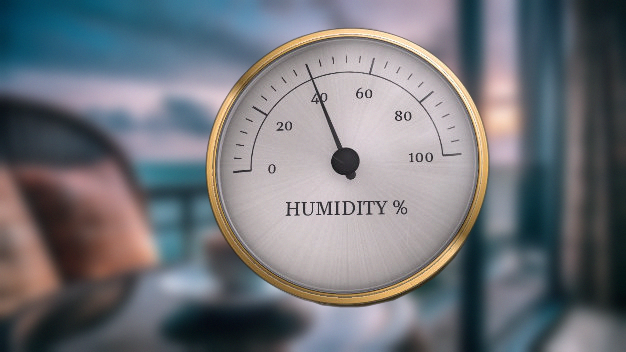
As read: 40; %
